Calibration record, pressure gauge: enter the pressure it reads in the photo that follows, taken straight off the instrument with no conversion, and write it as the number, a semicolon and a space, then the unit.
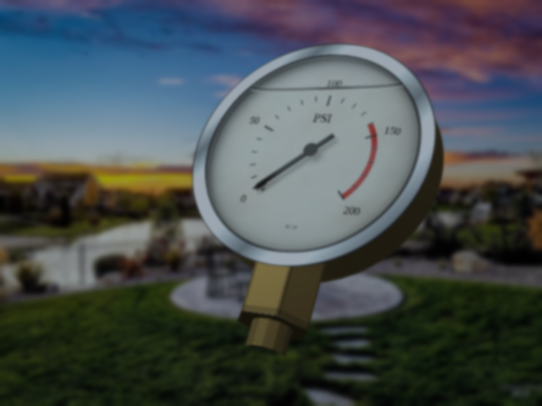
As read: 0; psi
